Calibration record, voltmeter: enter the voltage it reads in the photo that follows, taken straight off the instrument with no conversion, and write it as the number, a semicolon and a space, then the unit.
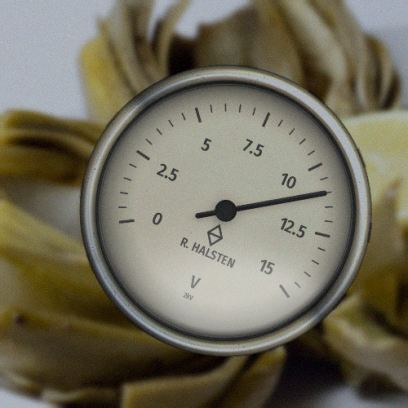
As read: 11; V
